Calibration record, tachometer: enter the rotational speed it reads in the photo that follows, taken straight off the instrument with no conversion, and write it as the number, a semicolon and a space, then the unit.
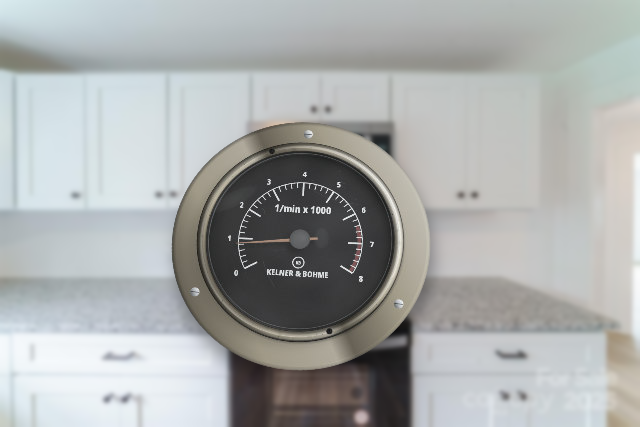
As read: 800; rpm
